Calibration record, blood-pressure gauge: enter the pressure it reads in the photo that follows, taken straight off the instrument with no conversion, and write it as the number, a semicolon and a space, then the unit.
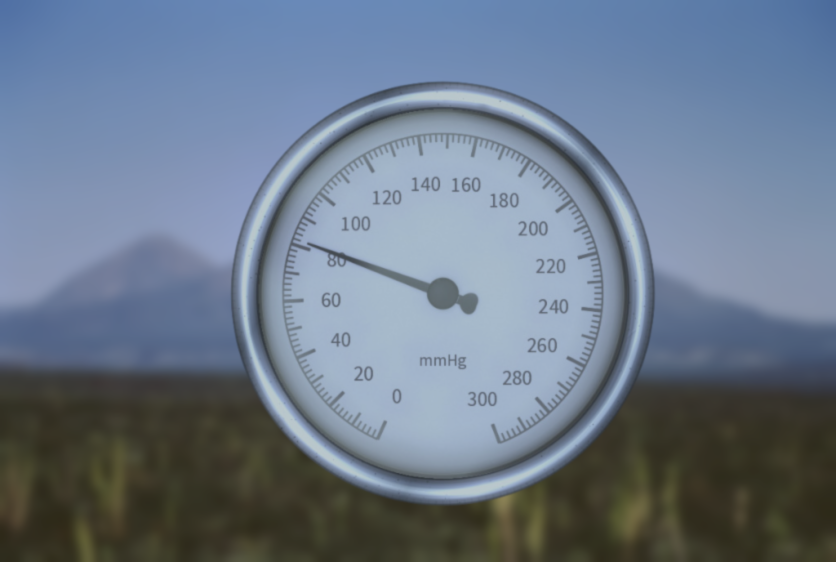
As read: 82; mmHg
